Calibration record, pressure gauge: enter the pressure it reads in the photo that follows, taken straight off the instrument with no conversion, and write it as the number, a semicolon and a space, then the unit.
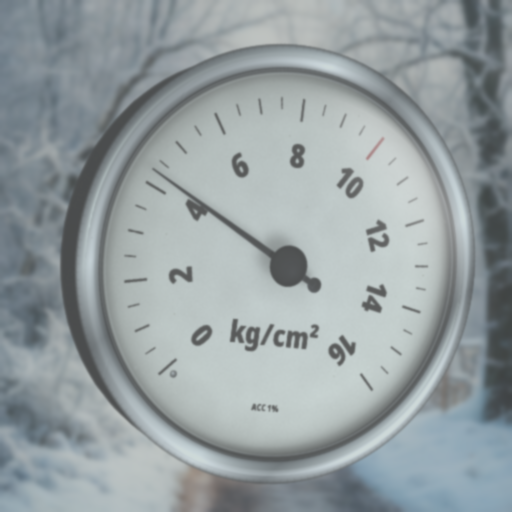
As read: 4.25; kg/cm²
